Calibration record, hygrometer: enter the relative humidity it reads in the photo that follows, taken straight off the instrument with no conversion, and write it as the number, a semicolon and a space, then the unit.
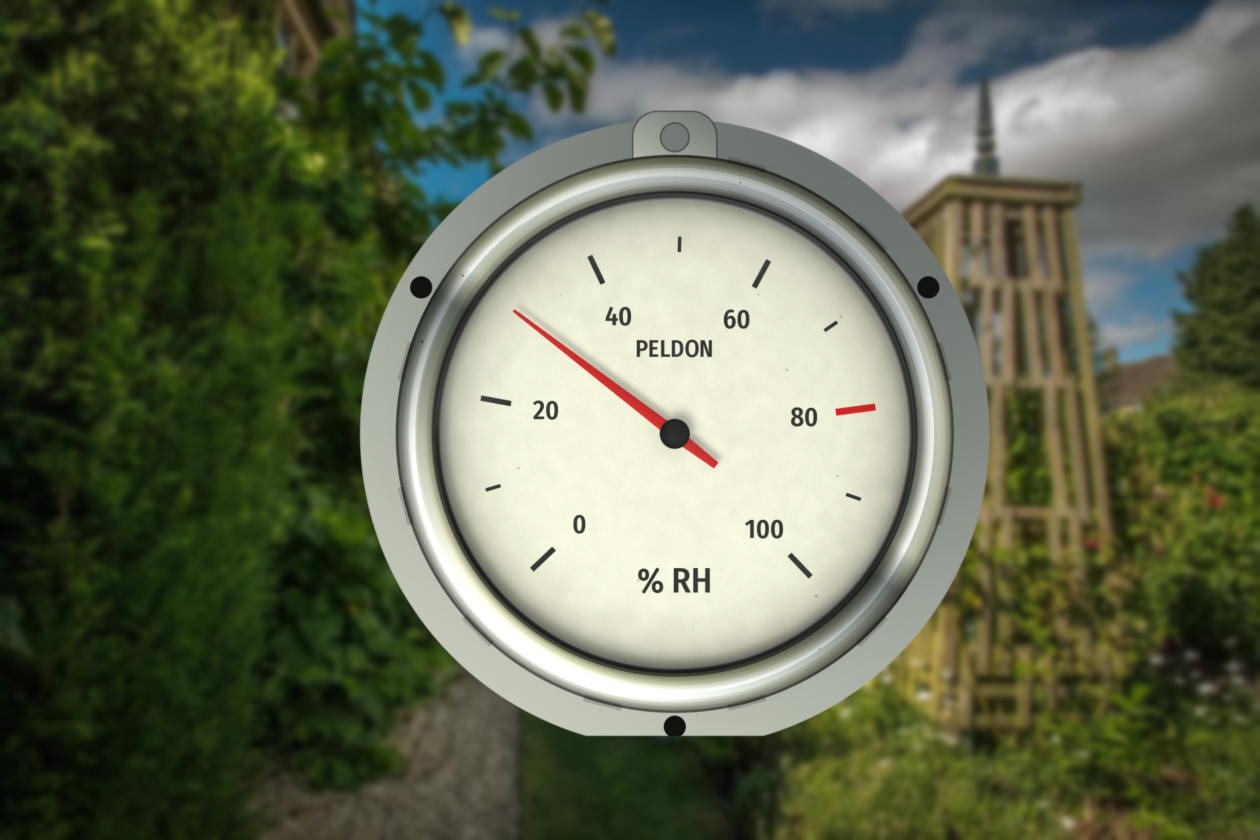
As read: 30; %
